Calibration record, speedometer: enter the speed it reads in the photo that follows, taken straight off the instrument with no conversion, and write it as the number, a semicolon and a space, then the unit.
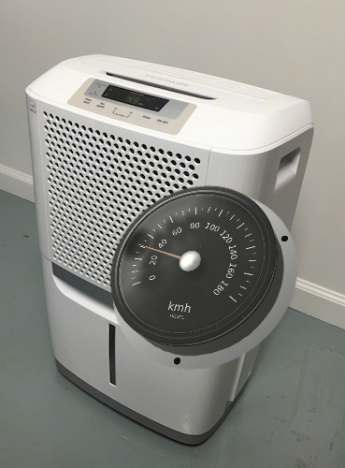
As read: 30; km/h
